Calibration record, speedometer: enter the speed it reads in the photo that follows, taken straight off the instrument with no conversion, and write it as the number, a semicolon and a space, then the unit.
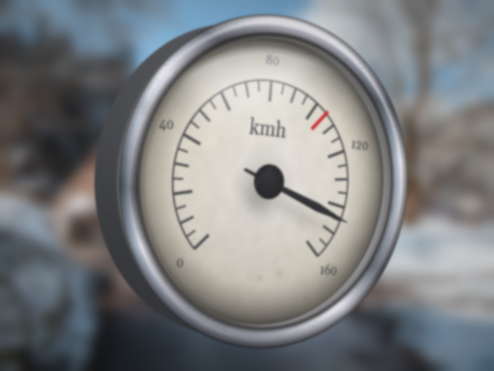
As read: 145; km/h
